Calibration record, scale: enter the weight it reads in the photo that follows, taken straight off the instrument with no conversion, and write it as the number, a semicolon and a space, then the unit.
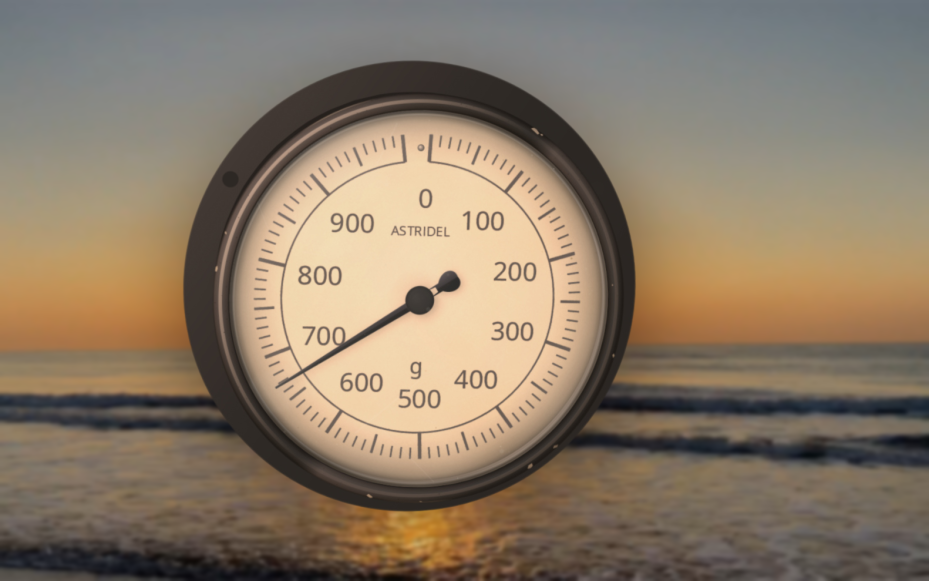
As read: 670; g
